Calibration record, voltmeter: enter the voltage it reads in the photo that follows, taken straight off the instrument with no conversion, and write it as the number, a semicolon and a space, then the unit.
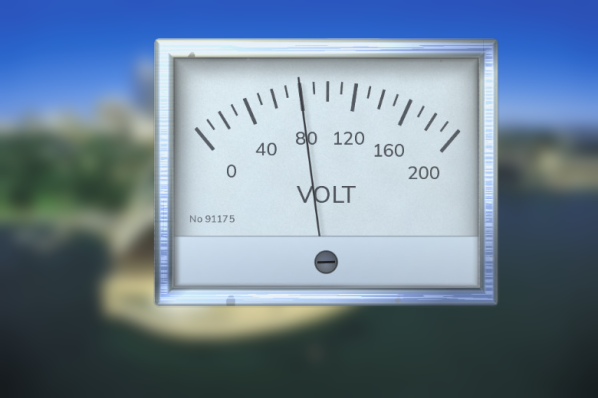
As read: 80; V
